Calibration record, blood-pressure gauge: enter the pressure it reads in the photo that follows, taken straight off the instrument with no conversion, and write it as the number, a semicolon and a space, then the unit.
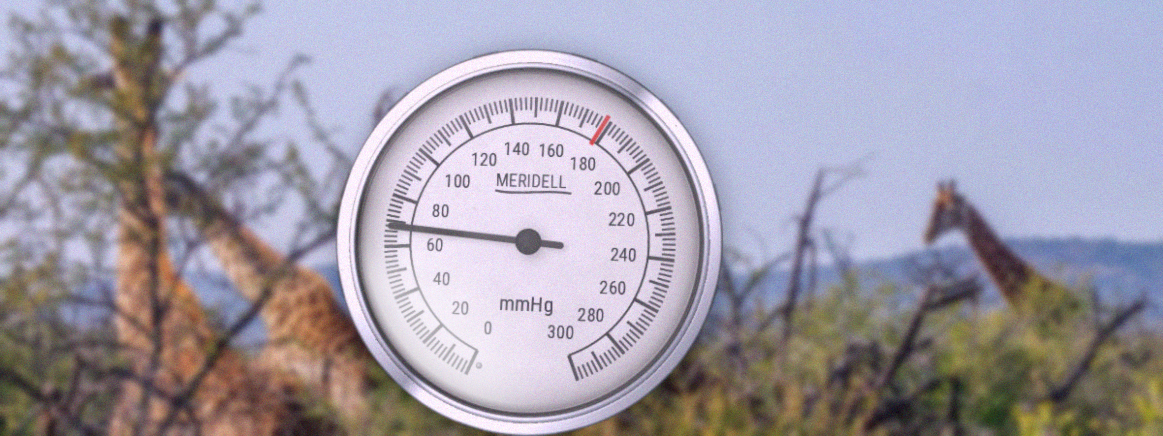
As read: 68; mmHg
